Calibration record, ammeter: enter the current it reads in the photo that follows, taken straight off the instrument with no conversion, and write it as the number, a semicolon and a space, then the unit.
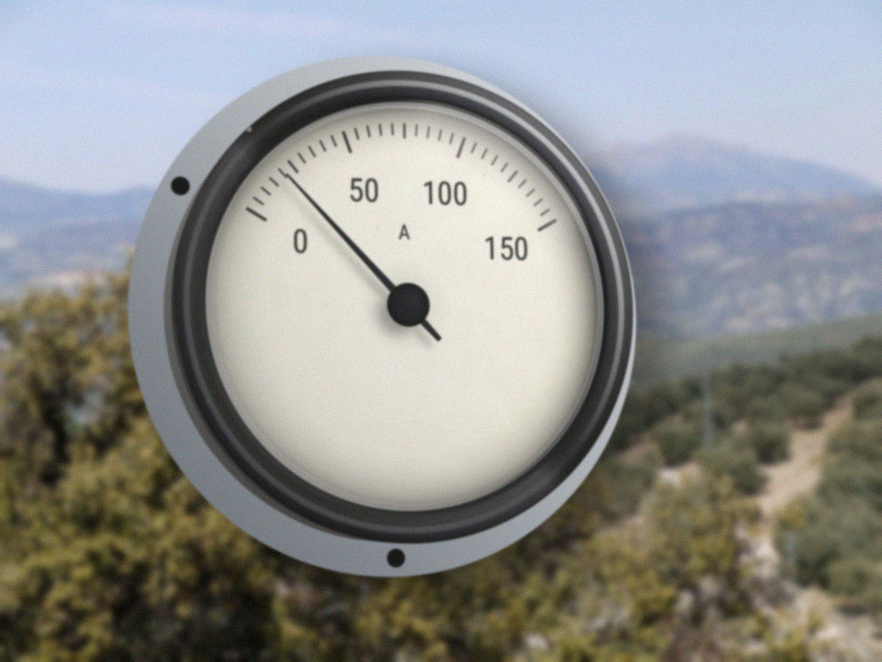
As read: 20; A
